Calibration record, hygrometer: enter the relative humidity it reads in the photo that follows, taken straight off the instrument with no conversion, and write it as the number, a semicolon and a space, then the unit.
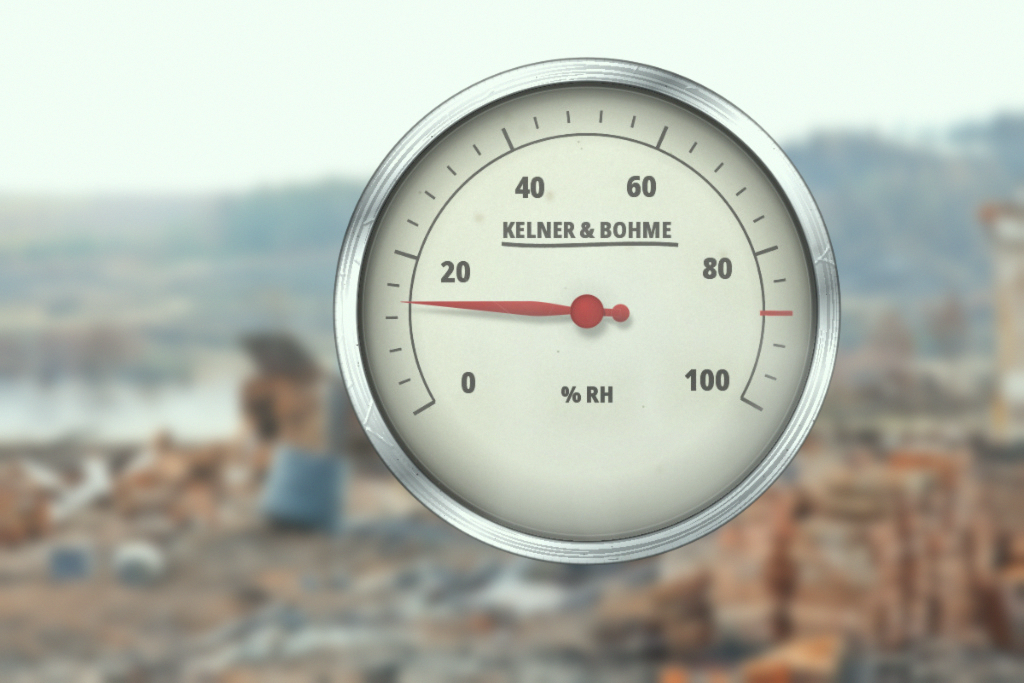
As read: 14; %
